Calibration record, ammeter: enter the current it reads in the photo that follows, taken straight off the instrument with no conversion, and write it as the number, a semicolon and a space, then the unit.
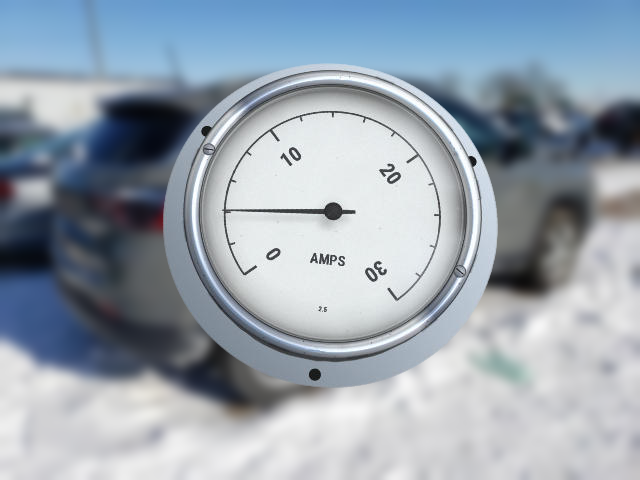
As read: 4; A
